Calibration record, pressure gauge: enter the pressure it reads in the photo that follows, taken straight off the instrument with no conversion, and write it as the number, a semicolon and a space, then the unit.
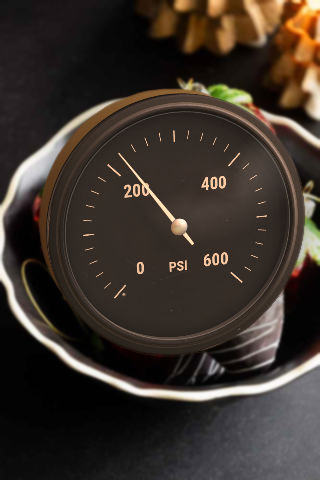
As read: 220; psi
